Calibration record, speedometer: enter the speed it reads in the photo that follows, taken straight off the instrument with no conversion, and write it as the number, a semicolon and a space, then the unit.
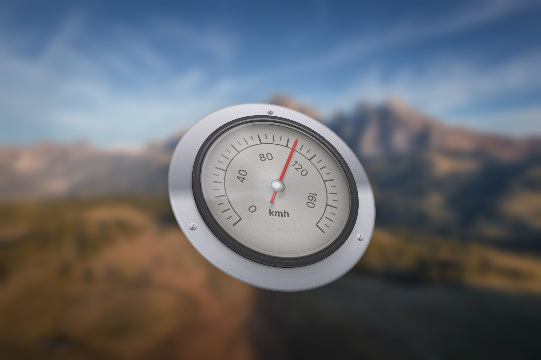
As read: 105; km/h
